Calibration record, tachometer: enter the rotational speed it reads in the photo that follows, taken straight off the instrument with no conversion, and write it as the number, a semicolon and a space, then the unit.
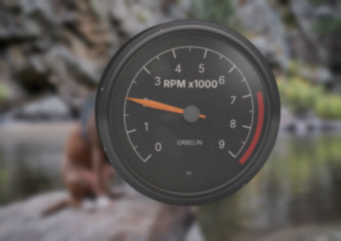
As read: 2000; rpm
